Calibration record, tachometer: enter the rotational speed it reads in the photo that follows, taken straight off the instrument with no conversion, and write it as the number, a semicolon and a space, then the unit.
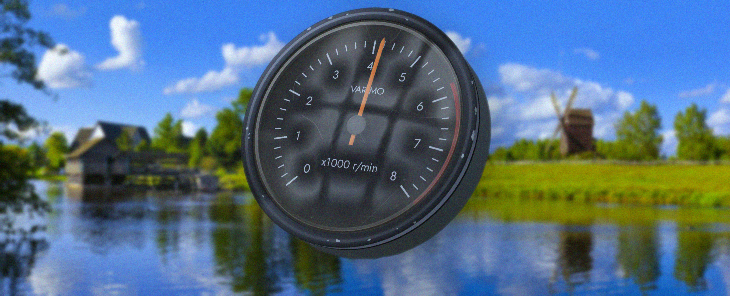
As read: 4200; rpm
